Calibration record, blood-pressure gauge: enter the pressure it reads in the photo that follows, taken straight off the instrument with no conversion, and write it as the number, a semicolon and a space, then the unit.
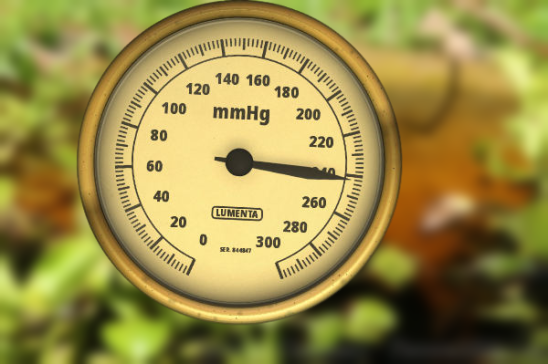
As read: 242; mmHg
